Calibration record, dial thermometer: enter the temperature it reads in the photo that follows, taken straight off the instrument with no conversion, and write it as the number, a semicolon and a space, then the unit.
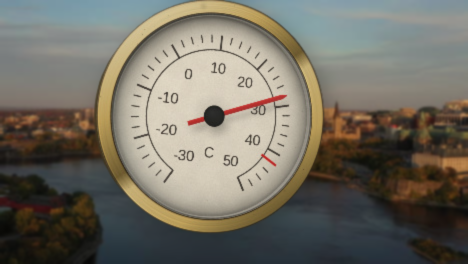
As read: 28; °C
